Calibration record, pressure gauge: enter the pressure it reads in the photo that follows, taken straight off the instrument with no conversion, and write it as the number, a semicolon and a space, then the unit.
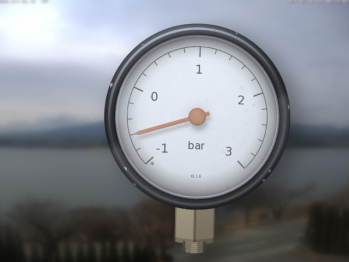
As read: -0.6; bar
